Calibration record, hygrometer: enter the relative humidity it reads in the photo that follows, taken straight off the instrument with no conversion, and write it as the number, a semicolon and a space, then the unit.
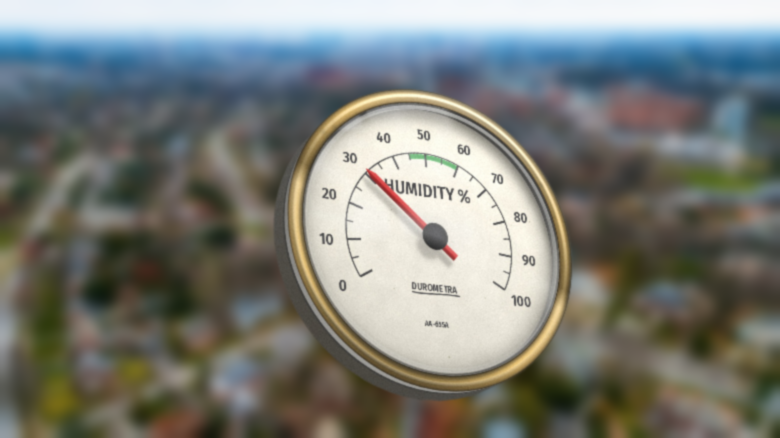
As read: 30; %
